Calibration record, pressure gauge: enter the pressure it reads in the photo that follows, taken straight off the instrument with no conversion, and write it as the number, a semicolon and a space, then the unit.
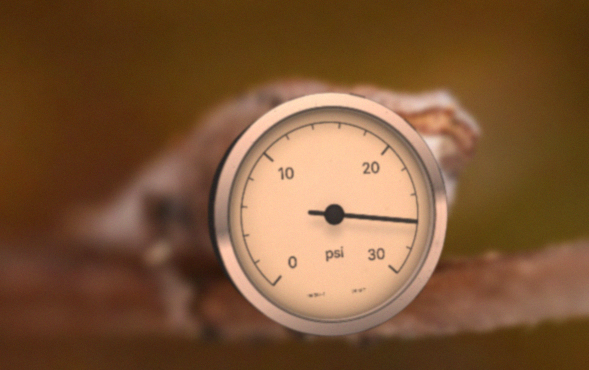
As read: 26; psi
